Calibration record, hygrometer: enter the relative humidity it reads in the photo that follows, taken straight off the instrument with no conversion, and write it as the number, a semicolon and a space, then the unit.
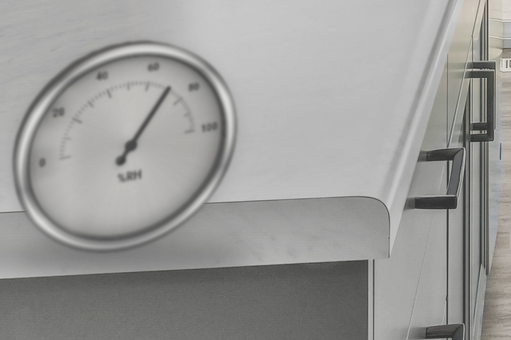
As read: 70; %
